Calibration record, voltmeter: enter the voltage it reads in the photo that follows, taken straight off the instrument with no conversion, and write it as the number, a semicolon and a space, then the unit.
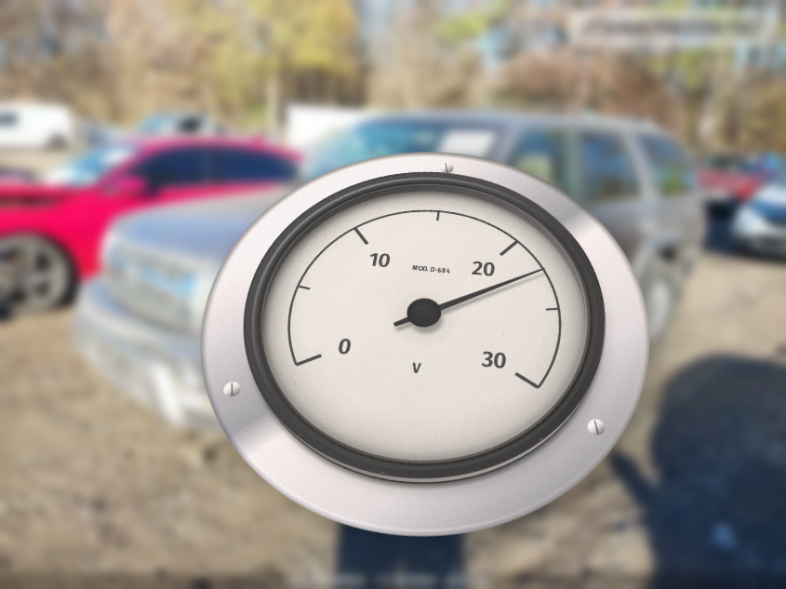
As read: 22.5; V
